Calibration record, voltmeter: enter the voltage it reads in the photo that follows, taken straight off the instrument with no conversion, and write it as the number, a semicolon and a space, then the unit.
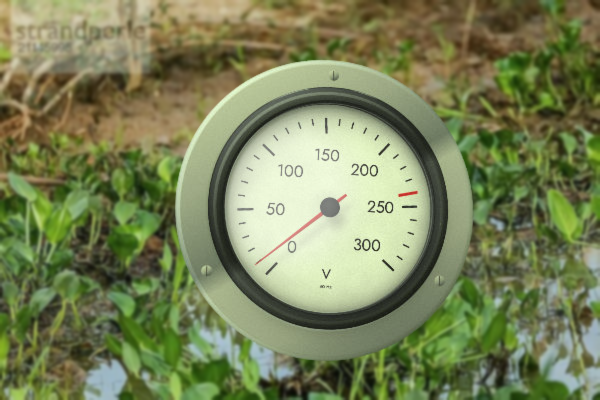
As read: 10; V
